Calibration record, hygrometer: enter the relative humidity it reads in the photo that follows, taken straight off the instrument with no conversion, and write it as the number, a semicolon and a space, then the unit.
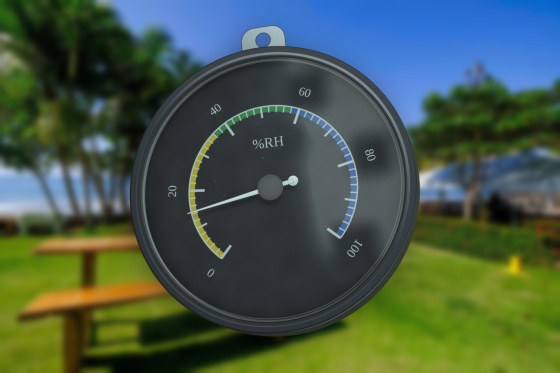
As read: 14; %
